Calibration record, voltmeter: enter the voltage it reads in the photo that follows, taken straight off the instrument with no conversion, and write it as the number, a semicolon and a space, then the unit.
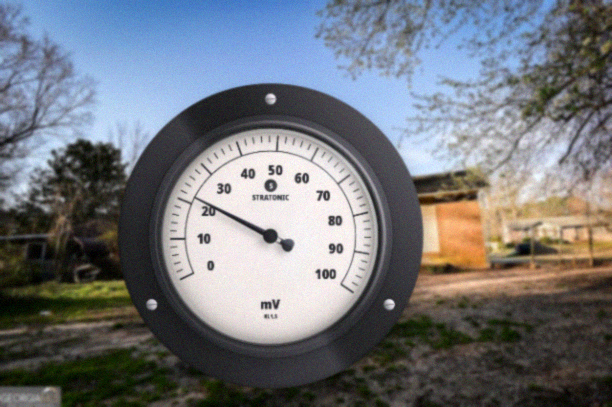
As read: 22; mV
